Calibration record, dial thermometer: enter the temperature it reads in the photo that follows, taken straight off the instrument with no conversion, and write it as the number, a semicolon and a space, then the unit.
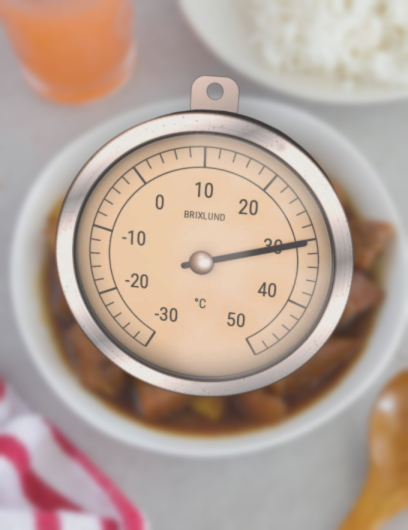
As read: 30; °C
